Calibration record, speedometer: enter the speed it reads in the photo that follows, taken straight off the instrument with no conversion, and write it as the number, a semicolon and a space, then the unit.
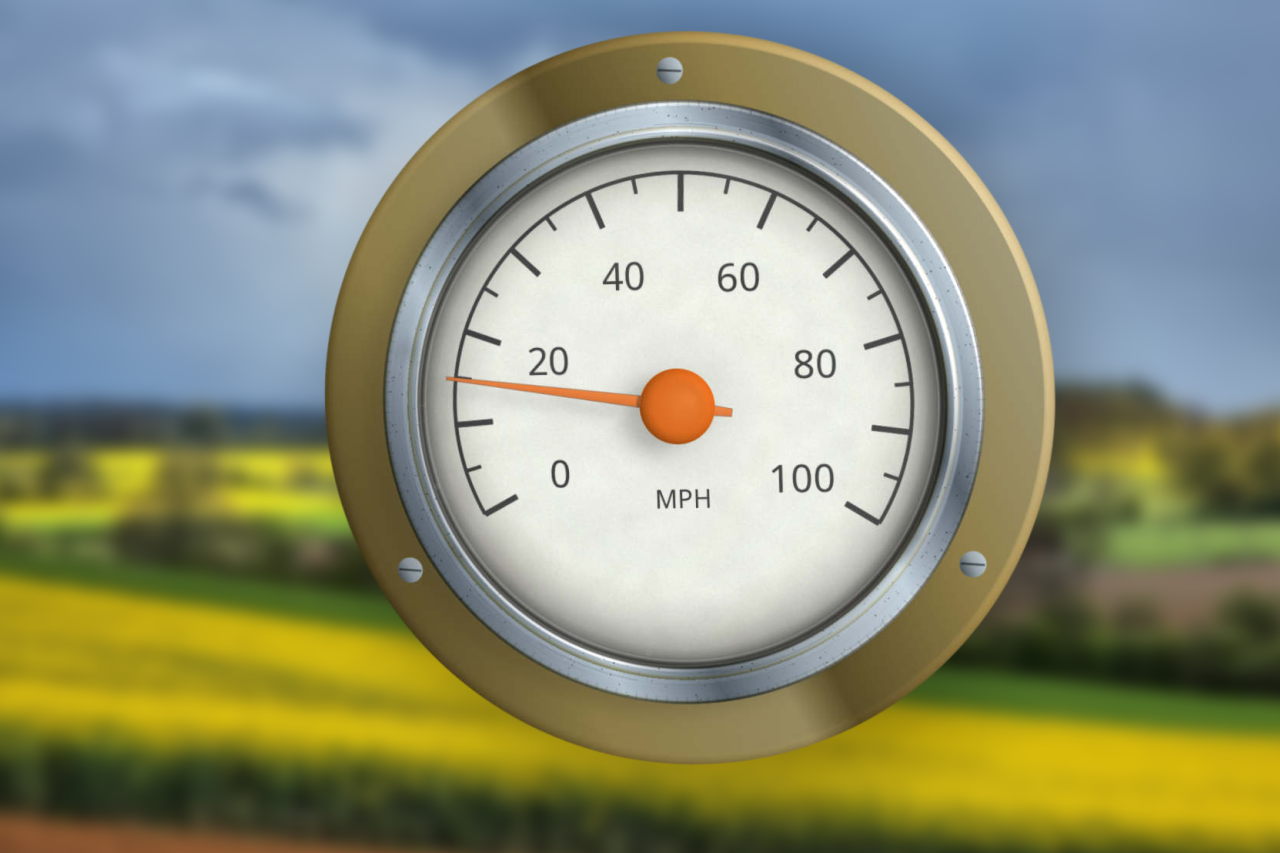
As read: 15; mph
